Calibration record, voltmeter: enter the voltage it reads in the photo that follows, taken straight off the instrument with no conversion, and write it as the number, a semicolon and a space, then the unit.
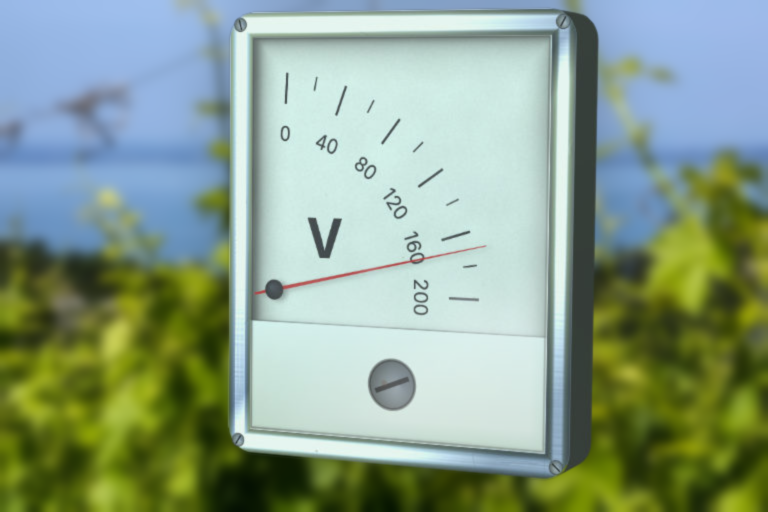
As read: 170; V
